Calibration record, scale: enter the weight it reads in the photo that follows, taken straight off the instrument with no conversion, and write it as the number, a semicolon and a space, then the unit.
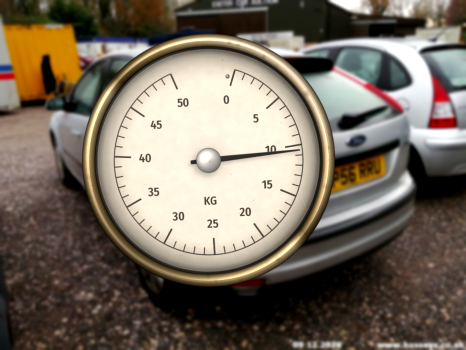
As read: 10.5; kg
